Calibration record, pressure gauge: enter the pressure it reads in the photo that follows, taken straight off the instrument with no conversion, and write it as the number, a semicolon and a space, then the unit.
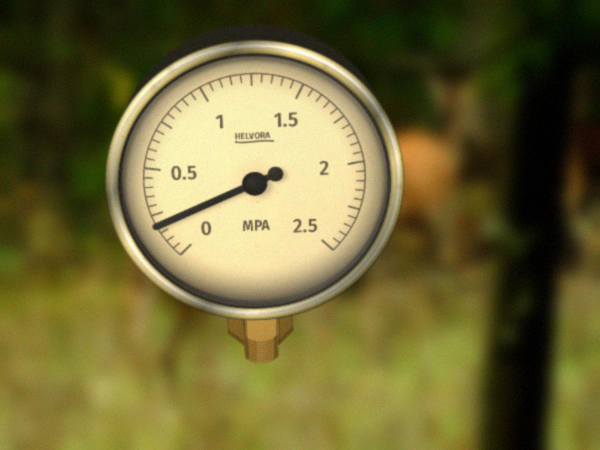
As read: 0.2; MPa
